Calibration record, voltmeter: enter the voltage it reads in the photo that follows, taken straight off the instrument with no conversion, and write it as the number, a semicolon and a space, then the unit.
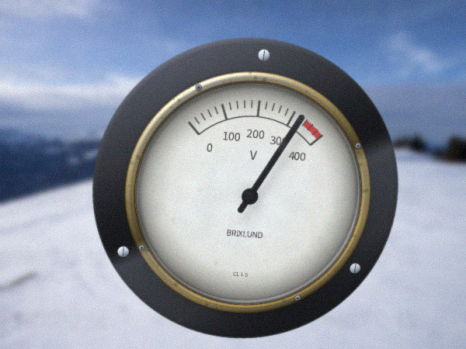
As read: 320; V
